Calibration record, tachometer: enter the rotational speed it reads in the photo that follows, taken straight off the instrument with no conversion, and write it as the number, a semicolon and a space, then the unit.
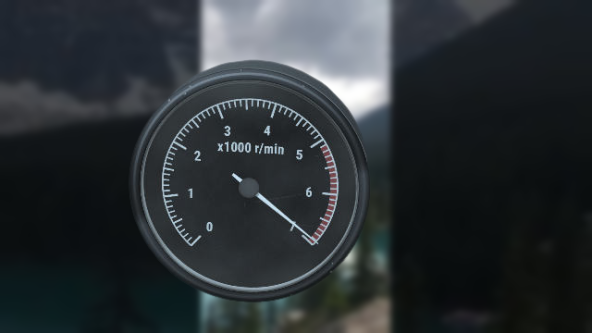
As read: 6900; rpm
